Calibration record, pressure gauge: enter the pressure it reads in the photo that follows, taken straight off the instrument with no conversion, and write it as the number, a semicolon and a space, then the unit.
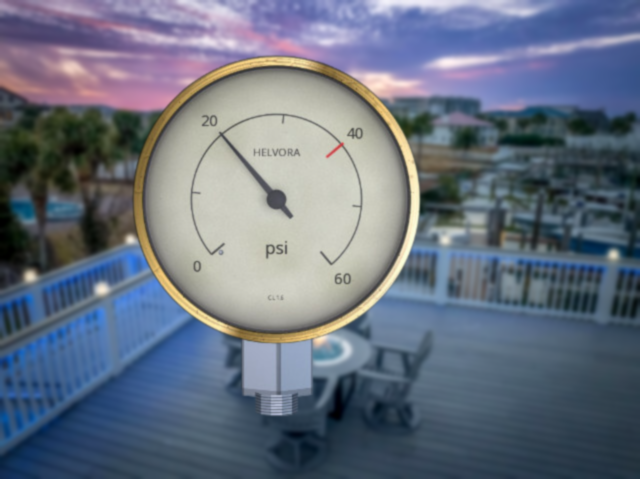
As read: 20; psi
